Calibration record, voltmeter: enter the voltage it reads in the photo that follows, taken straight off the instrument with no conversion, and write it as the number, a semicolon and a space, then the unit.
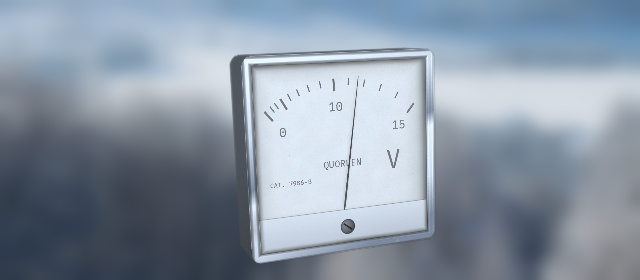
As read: 11.5; V
